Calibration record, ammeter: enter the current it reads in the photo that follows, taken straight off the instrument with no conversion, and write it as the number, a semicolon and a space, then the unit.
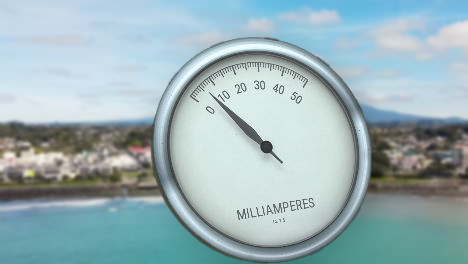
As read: 5; mA
